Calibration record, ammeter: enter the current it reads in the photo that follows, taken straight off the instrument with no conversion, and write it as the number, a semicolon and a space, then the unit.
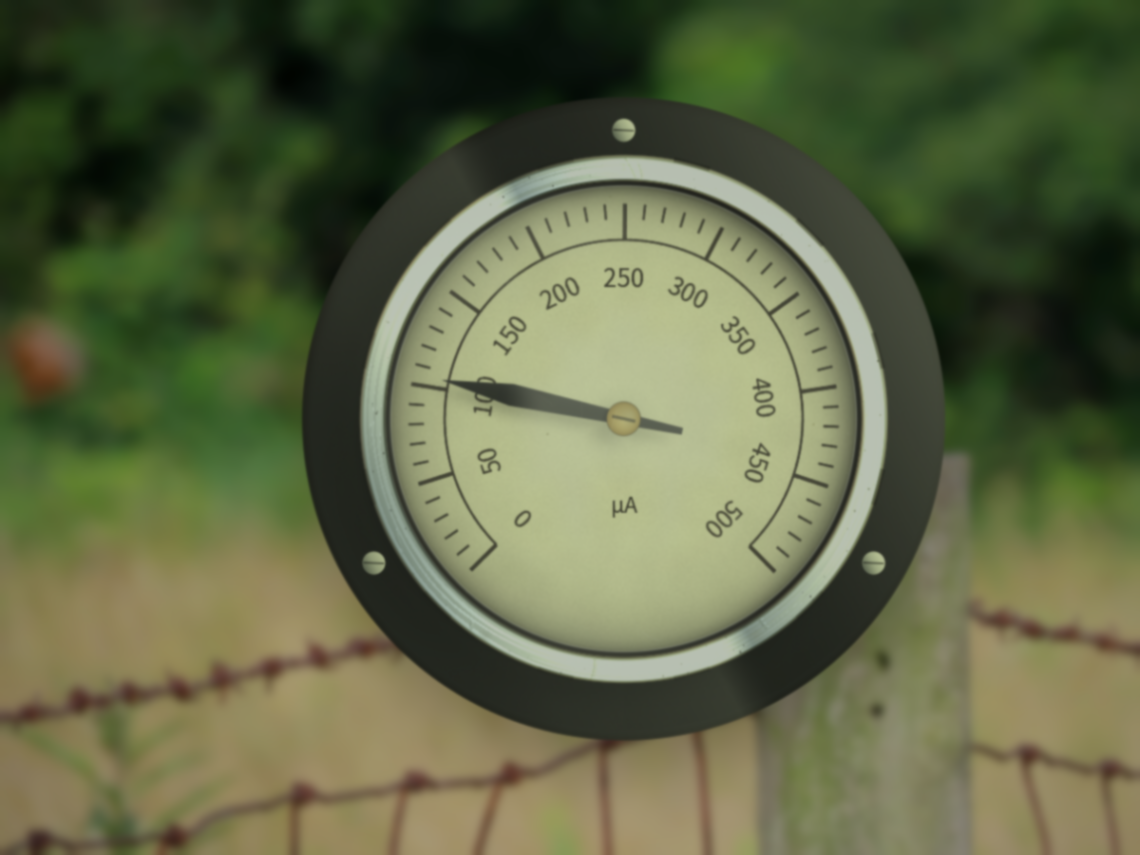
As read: 105; µA
